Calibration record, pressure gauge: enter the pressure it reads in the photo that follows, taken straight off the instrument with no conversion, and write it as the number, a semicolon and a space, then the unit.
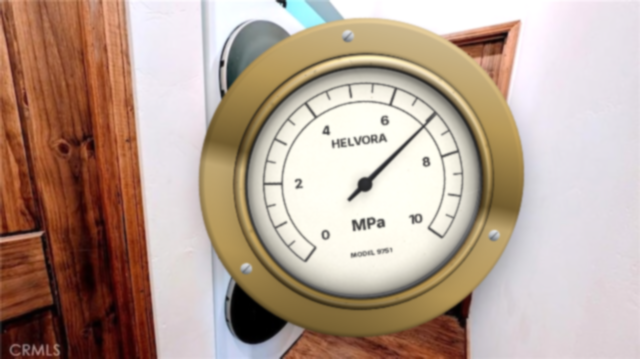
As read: 7; MPa
